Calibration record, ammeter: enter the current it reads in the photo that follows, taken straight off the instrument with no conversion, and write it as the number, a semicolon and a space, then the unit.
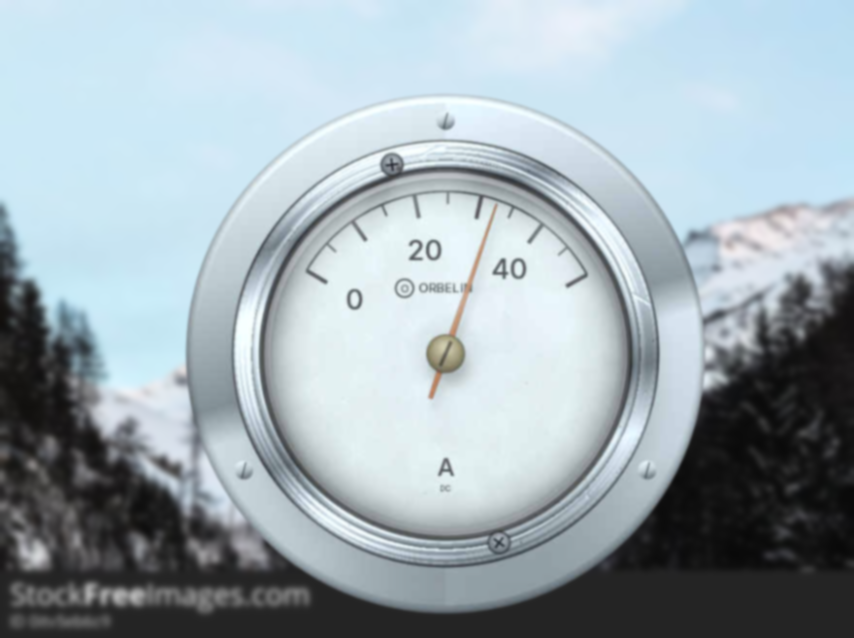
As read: 32.5; A
